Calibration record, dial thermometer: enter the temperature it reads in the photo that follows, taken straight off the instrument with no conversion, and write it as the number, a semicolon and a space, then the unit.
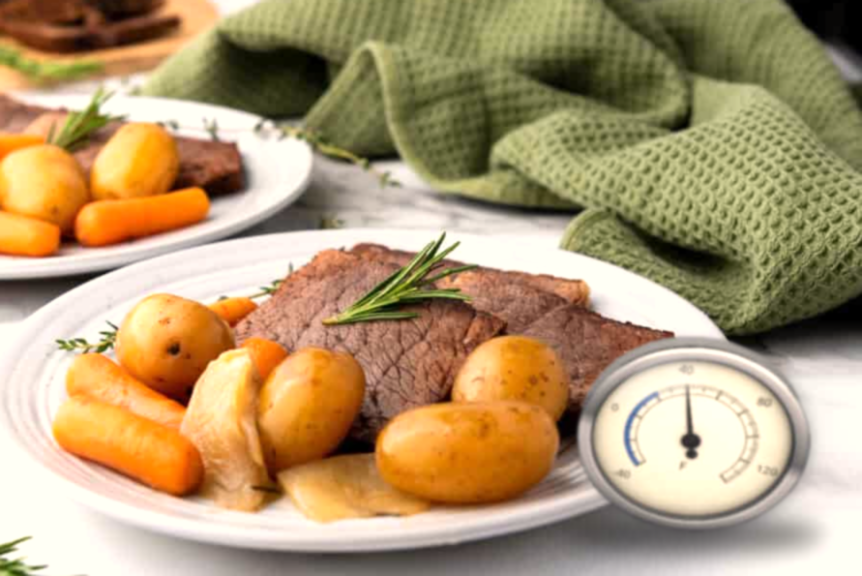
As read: 40; °F
